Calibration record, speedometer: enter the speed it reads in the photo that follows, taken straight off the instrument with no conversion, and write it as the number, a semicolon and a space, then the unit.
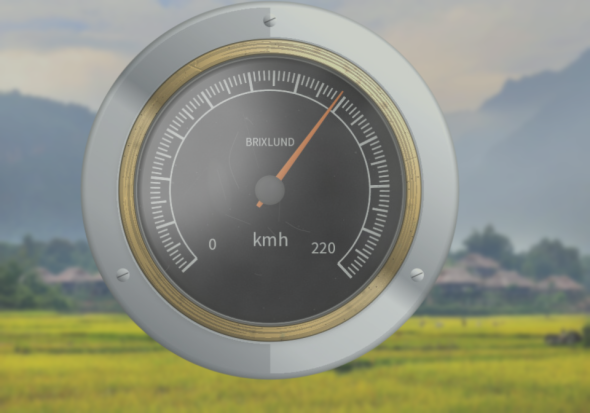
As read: 138; km/h
